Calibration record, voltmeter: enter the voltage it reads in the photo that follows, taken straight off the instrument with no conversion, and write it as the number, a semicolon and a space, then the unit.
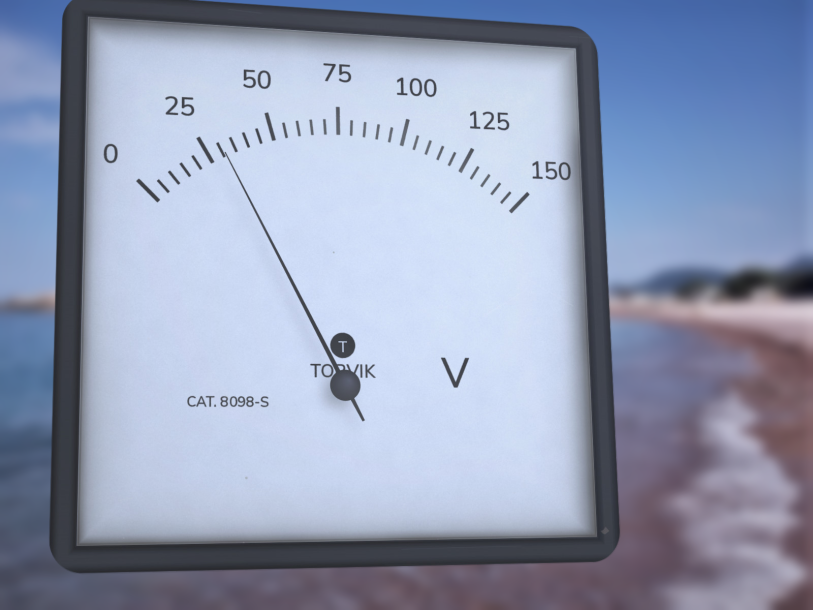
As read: 30; V
